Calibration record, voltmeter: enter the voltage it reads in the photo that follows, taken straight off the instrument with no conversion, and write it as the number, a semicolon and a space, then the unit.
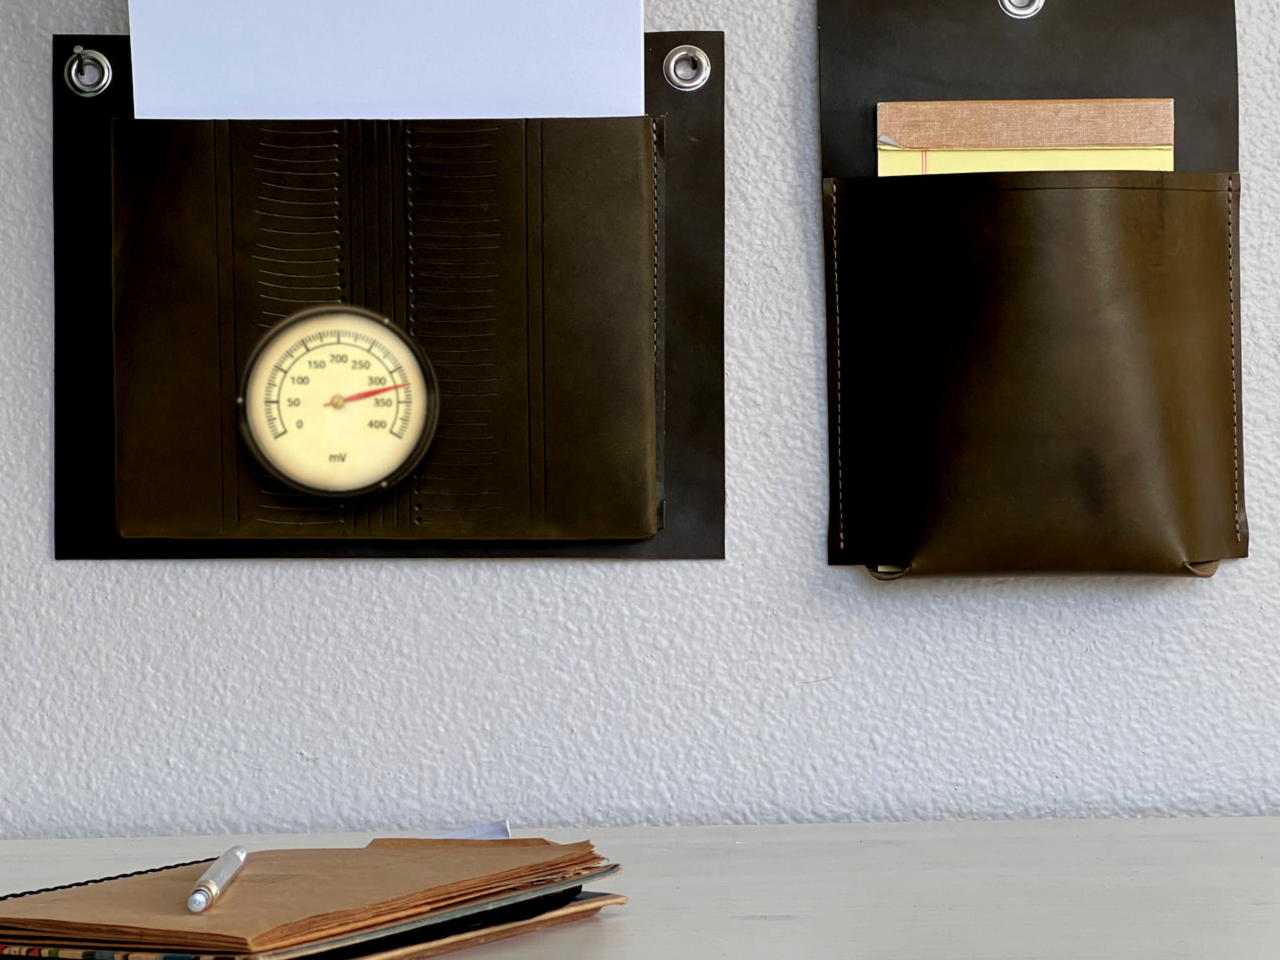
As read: 325; mV
